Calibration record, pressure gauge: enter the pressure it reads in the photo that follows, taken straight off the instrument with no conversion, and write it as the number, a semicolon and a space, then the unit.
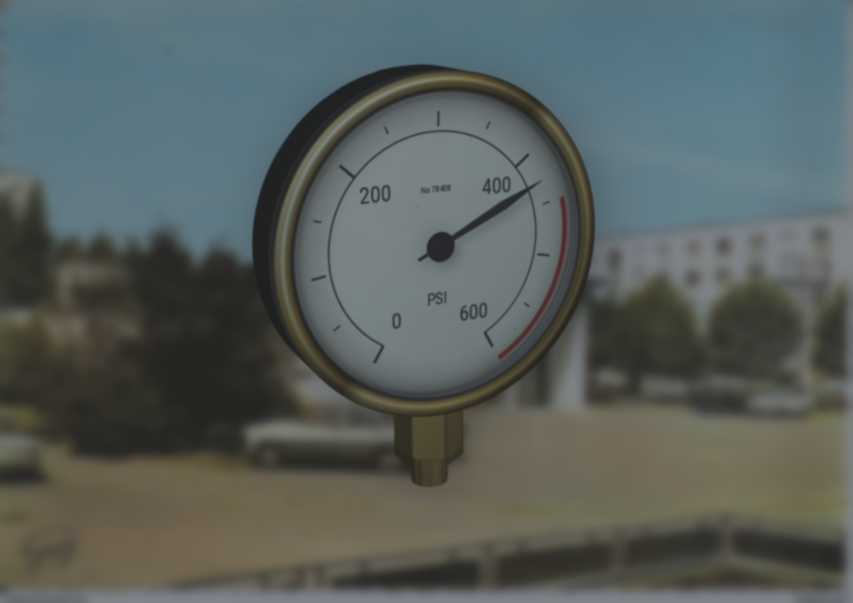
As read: 425; psi
